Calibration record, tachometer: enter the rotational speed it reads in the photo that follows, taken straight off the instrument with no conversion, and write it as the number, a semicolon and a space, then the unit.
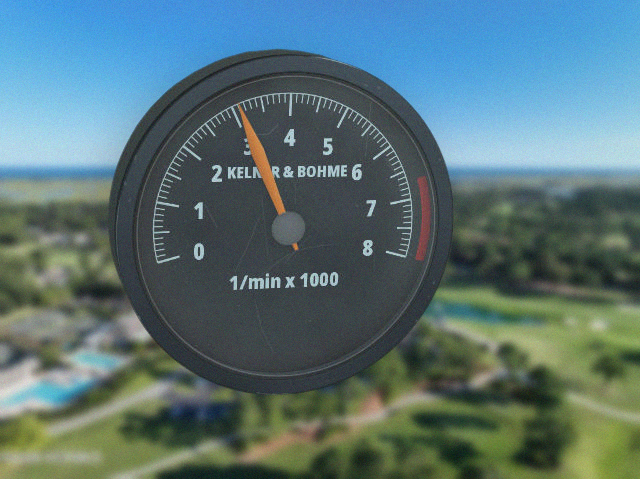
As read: 3100; rpm
